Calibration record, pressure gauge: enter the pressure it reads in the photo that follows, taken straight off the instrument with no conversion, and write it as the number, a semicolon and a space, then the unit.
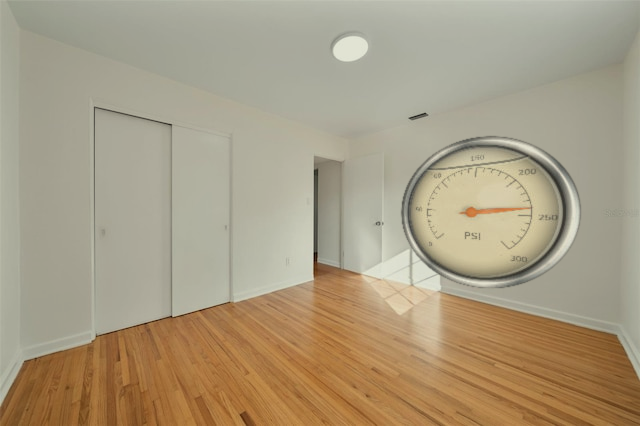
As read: 240; psi
